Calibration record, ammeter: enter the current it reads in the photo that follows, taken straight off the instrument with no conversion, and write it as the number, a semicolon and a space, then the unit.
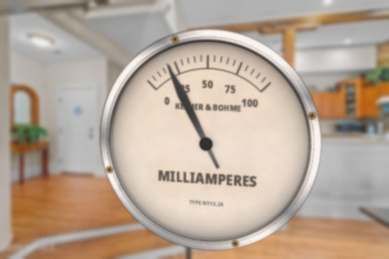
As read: 20; mA
